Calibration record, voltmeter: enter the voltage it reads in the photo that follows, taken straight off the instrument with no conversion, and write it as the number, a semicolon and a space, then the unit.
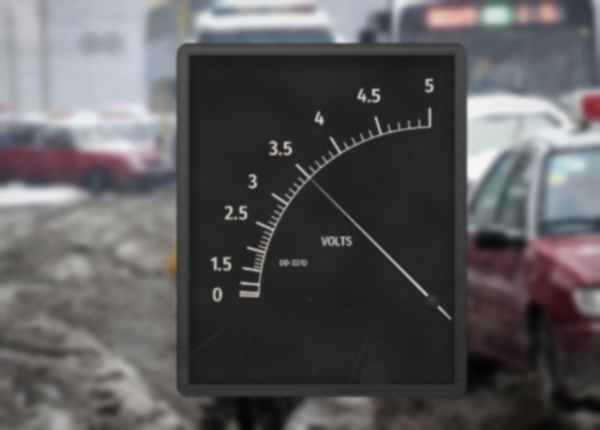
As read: 3.5; V
